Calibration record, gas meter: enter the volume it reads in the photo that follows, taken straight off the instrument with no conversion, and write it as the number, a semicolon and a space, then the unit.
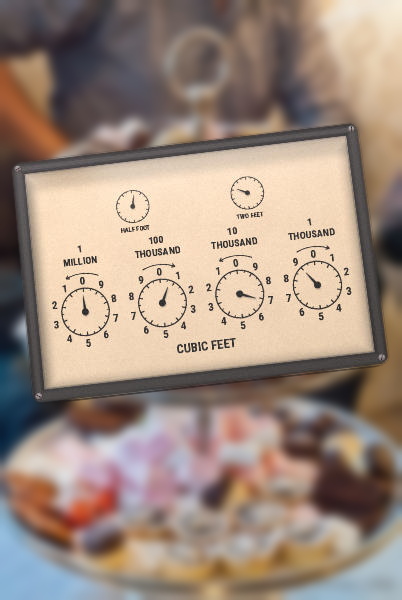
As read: 6900; ft³
